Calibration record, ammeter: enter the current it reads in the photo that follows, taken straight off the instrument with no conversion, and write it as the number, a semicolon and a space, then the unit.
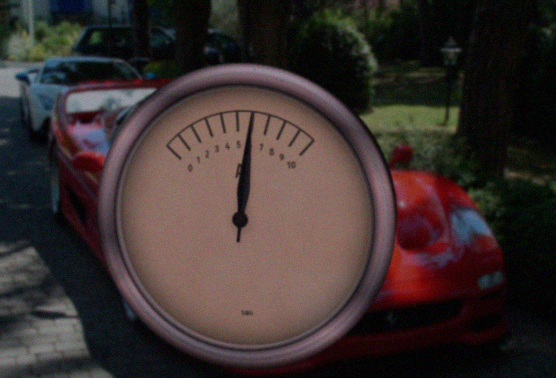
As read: 6; A
